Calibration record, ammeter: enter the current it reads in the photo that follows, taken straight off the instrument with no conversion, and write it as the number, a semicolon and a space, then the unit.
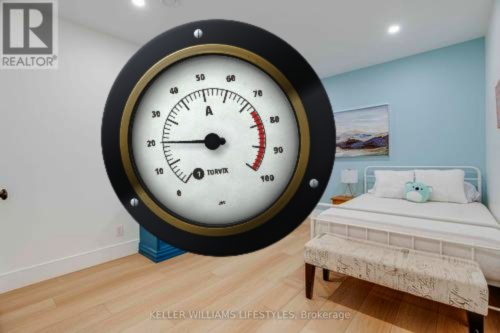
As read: 20; A
